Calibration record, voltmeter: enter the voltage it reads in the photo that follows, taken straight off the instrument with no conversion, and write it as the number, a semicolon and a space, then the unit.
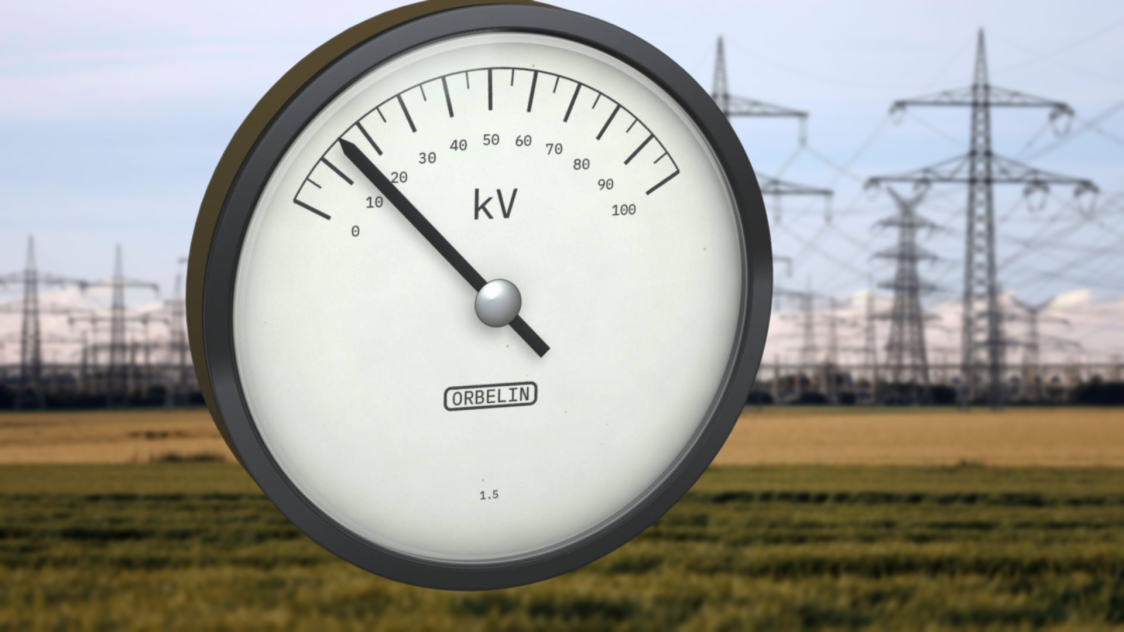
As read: 15; kV
